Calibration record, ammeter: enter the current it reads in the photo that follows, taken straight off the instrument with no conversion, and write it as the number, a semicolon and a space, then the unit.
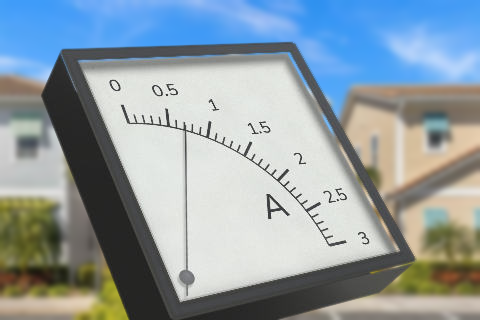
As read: 0.7; A
